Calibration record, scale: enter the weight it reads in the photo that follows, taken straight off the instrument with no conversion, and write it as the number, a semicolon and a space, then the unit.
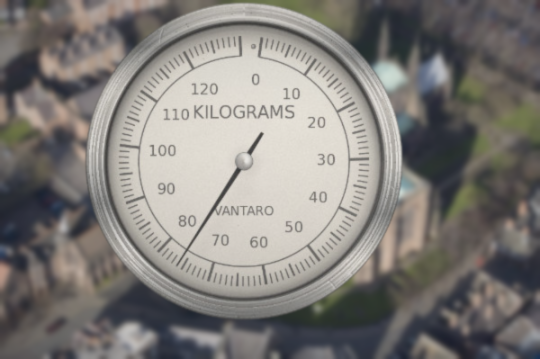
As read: 76; kg
